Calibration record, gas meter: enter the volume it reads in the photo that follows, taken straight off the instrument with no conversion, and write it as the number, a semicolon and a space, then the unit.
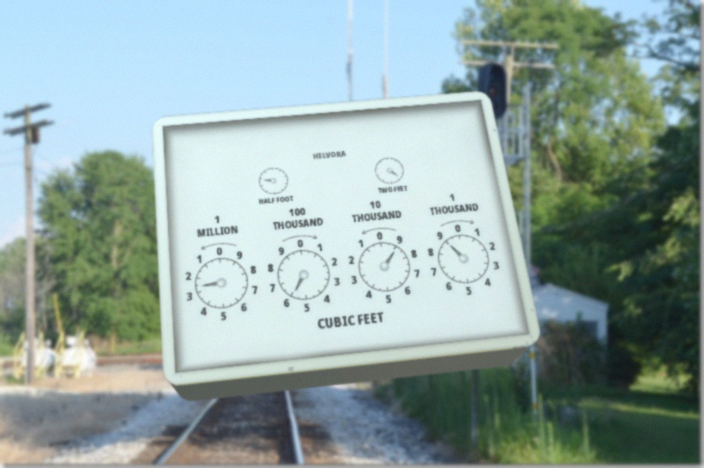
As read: 258900; ft³
